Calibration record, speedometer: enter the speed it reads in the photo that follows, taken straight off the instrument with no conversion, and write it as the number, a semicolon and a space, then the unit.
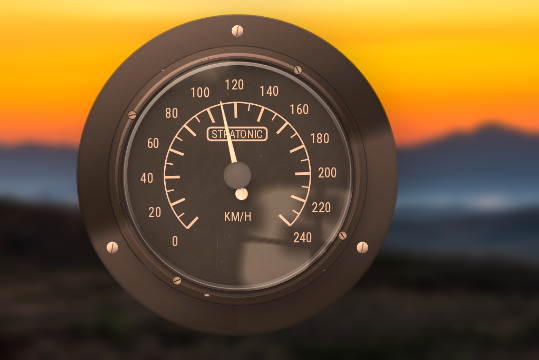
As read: 110; km/h
